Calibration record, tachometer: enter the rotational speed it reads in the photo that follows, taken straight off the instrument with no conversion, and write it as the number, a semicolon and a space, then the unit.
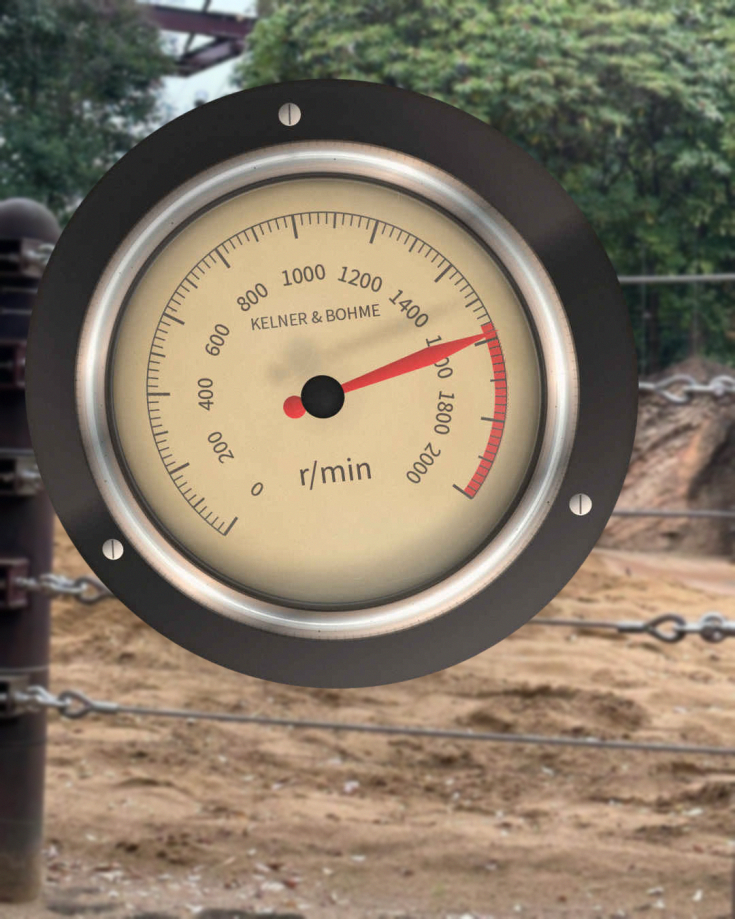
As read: 1580; rpm
